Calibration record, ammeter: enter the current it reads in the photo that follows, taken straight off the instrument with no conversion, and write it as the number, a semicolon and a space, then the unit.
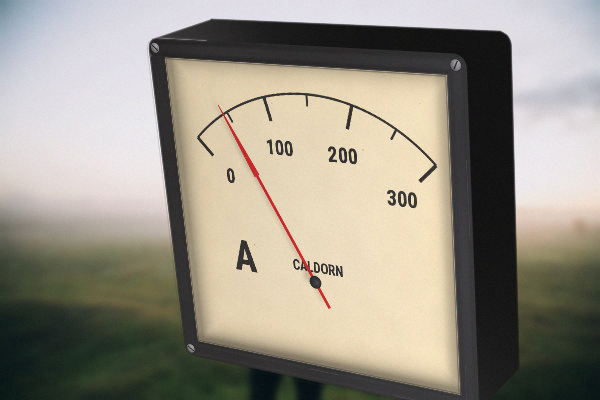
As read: 50; A
